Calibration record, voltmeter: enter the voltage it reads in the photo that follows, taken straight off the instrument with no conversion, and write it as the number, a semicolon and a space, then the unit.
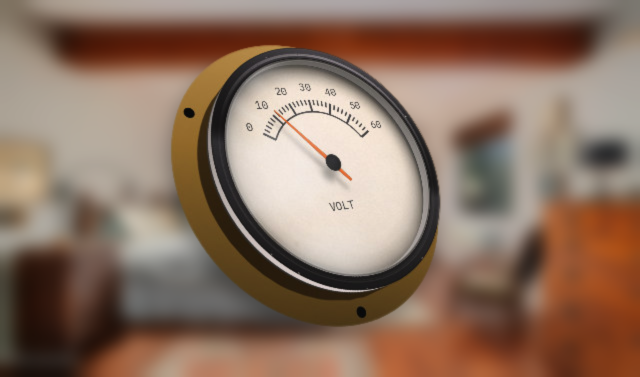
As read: 10; V
